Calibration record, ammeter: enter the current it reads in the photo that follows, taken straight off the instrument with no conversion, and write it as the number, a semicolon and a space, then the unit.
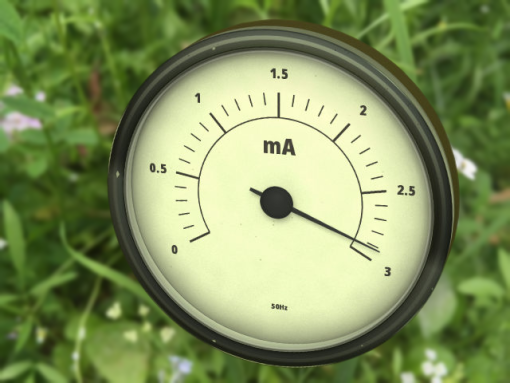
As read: 2.9; mA
